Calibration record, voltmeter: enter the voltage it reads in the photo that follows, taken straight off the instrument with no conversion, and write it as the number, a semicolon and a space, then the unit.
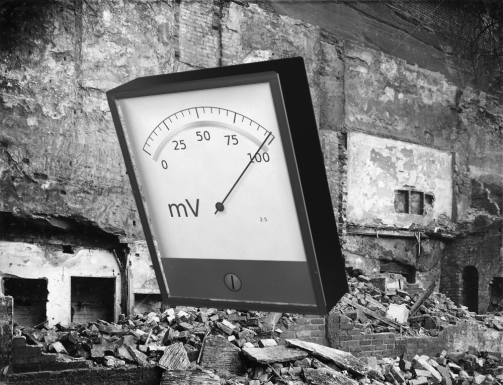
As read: 97.5; mV
